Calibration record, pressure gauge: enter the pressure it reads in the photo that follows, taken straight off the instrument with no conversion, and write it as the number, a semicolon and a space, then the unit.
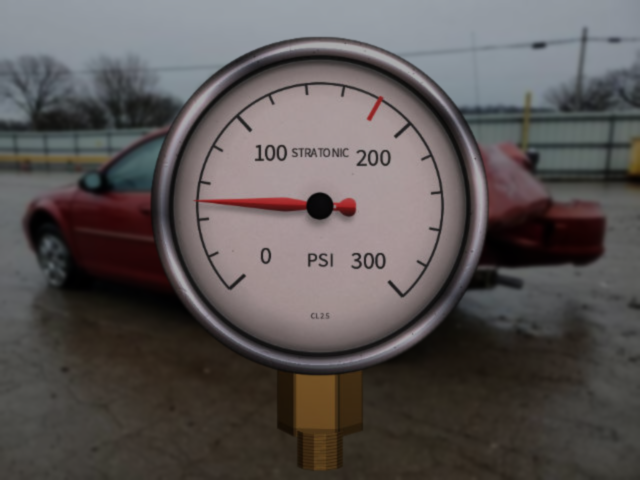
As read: 50; psi
